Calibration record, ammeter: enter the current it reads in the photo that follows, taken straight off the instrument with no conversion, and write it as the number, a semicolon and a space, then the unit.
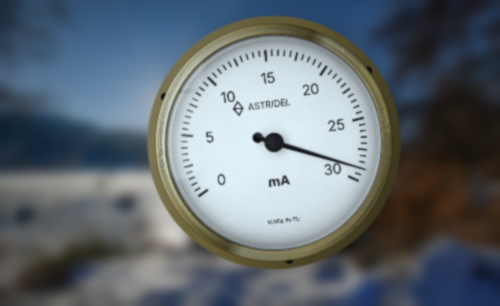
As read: 29; mA
